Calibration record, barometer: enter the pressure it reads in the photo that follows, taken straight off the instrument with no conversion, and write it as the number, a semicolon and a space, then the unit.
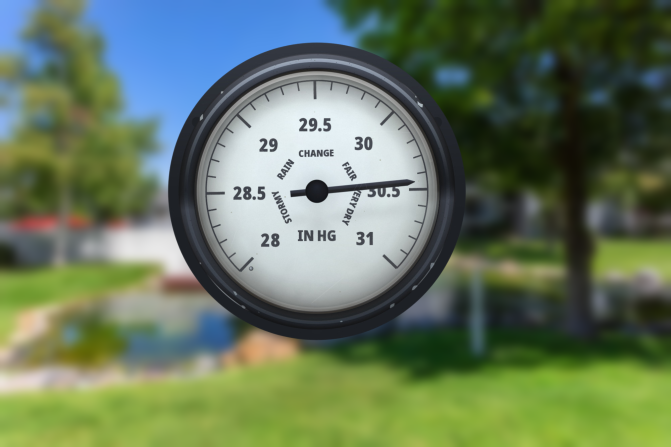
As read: 30.45; inHg
